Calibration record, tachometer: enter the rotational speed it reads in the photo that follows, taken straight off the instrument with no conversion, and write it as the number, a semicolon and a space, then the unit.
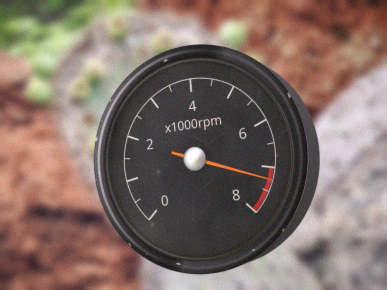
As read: 7250; rpm
